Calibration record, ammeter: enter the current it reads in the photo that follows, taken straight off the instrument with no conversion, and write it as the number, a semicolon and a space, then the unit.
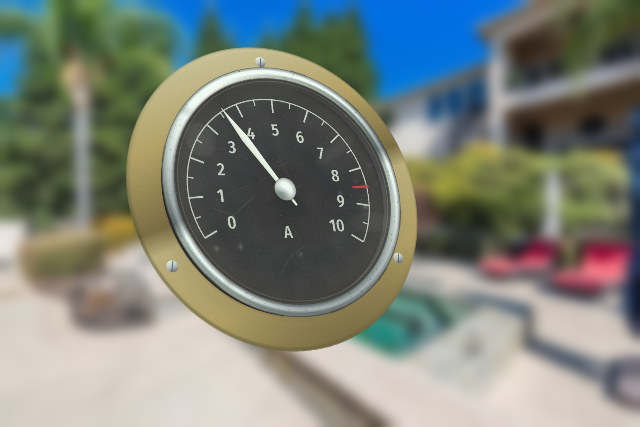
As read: 3.5; A
